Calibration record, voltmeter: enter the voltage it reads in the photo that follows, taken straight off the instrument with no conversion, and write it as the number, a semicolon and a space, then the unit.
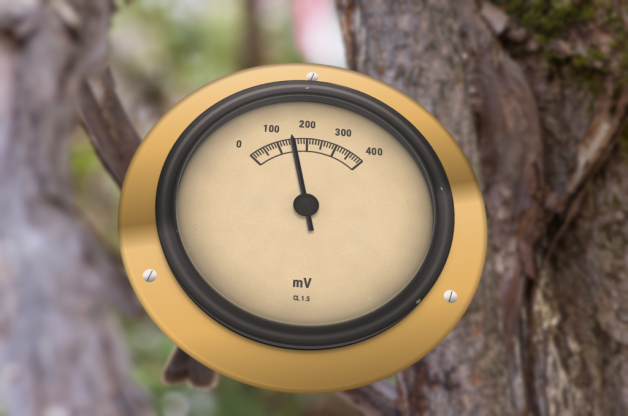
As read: 150; mV
